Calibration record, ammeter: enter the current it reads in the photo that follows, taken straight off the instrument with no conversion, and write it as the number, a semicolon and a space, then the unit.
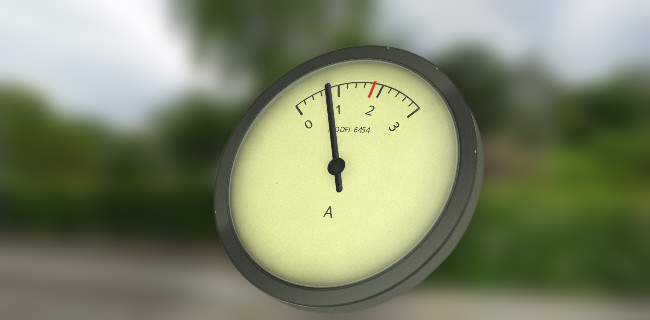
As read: 0.8; A
